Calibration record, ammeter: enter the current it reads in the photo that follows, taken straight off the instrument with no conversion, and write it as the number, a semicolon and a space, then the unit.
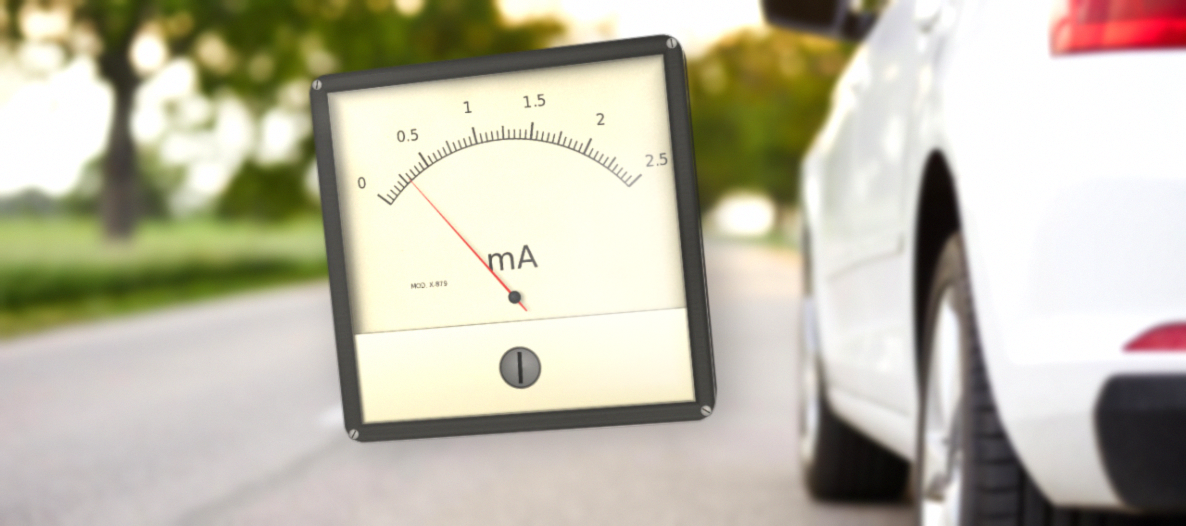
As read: 0.3; mA
